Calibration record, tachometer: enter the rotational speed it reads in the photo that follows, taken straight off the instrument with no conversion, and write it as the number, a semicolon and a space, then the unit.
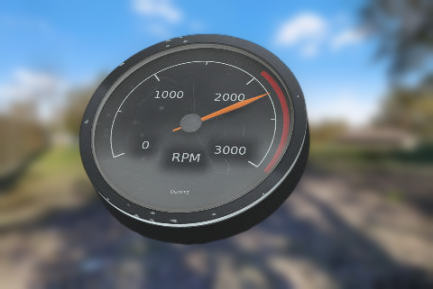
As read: 2250; rpm
